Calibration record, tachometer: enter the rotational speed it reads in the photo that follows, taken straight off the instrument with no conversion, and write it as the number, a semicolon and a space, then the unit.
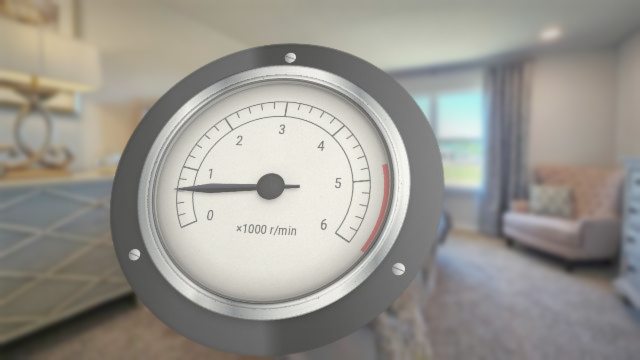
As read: 600; rpm
